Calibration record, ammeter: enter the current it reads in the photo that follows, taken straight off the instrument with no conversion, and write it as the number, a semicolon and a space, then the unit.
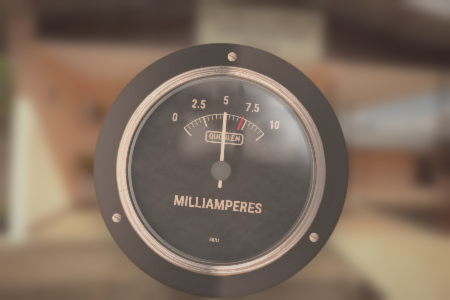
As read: 5; mA
